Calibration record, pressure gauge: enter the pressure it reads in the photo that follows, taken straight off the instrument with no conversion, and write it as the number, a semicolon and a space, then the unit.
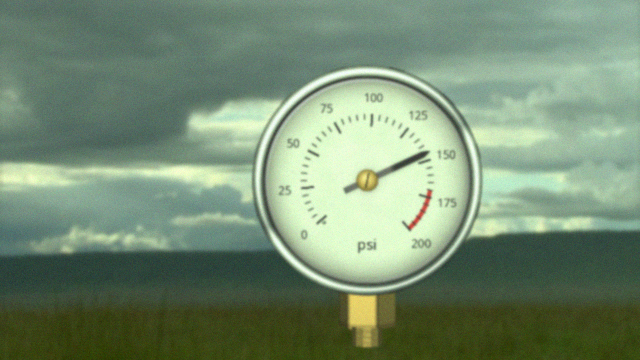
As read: 145; psi
